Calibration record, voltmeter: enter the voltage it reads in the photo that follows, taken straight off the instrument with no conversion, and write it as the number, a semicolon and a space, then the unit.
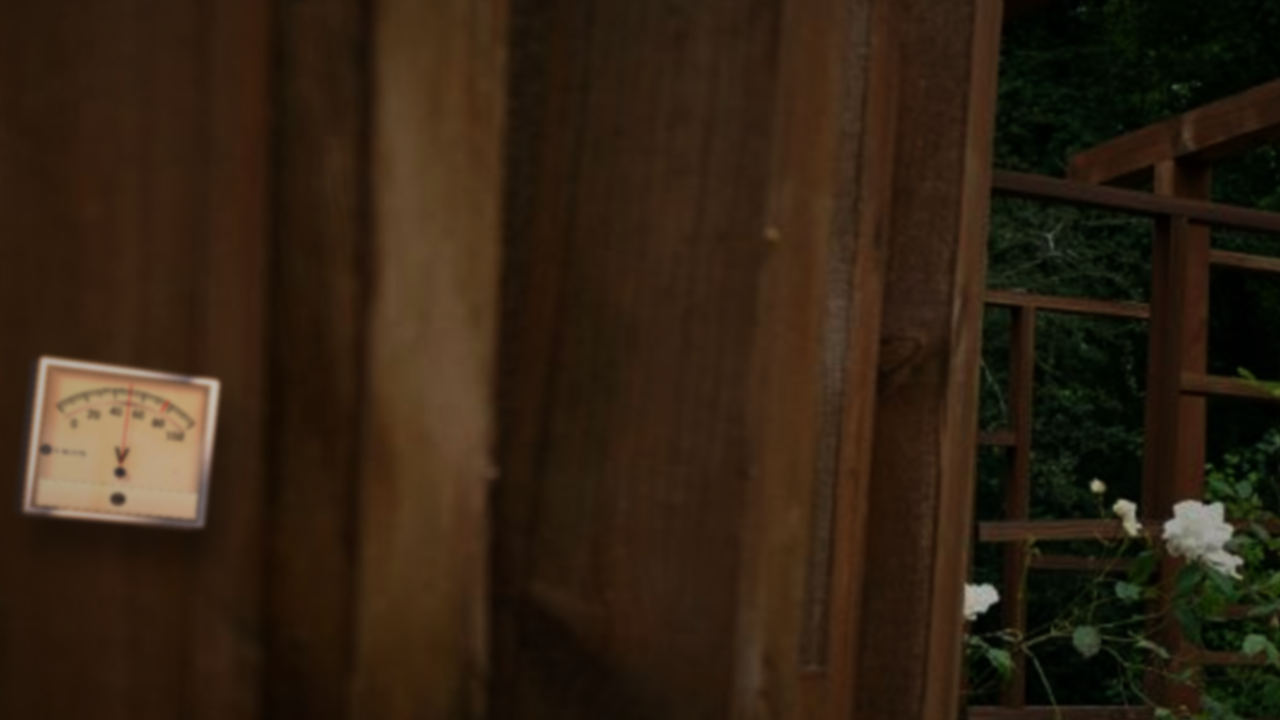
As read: 50; V
